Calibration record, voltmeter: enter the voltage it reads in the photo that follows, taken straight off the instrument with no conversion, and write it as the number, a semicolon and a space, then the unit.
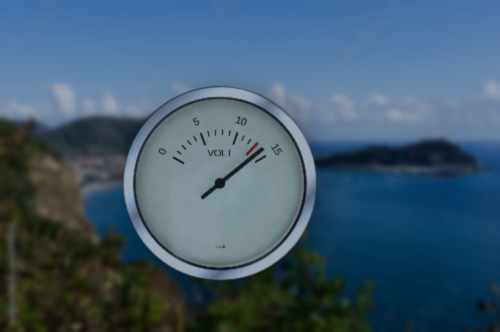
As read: 14; V
